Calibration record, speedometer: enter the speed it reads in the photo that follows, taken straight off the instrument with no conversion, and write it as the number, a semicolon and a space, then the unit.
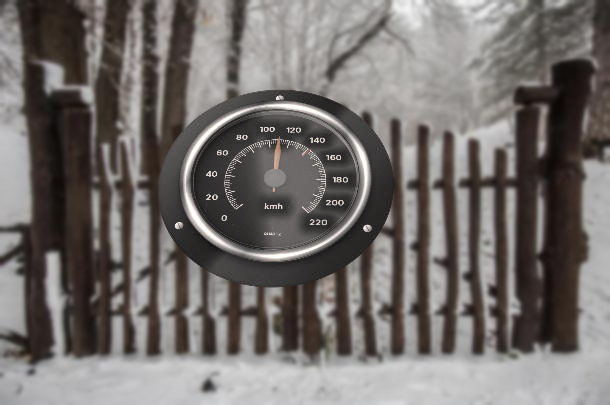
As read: 110; km/h
